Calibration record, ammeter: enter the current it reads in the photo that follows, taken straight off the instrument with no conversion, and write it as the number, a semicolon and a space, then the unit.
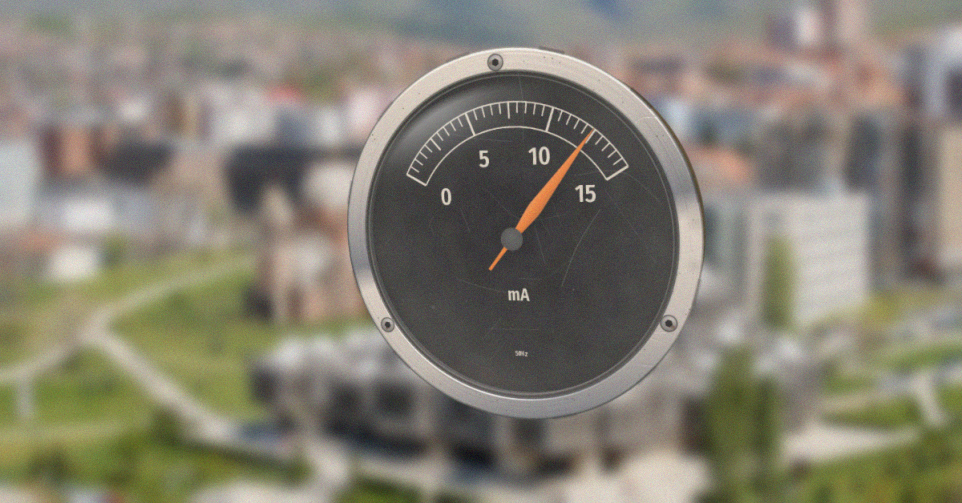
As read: 12.5; mA
